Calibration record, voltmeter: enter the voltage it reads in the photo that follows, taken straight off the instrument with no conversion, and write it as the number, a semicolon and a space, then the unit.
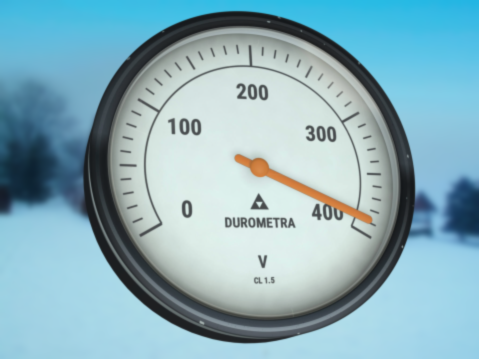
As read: 390; V
